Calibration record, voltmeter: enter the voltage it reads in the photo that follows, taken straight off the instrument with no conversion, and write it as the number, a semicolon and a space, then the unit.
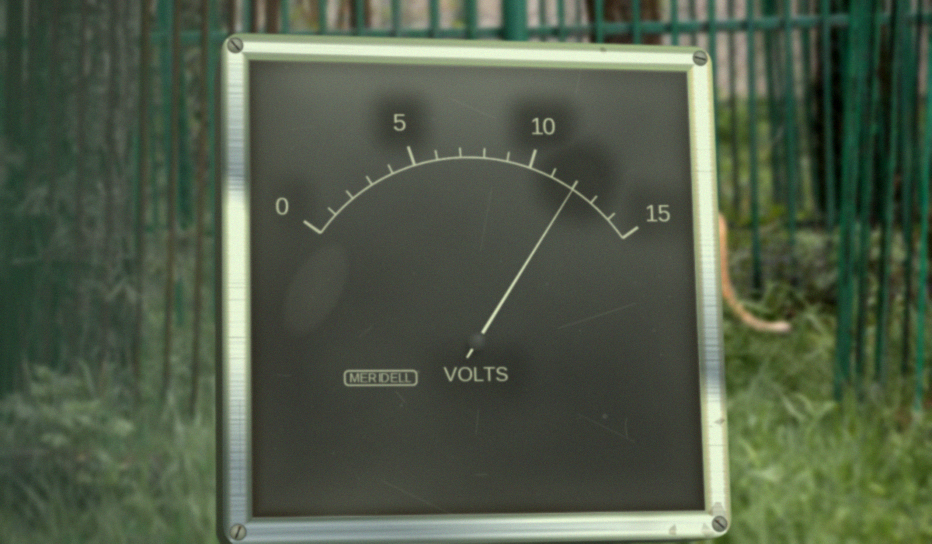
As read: 12; V
